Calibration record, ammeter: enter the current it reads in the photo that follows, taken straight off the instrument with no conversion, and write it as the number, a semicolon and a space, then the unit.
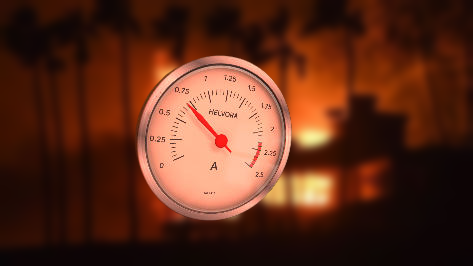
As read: 0.7; A
